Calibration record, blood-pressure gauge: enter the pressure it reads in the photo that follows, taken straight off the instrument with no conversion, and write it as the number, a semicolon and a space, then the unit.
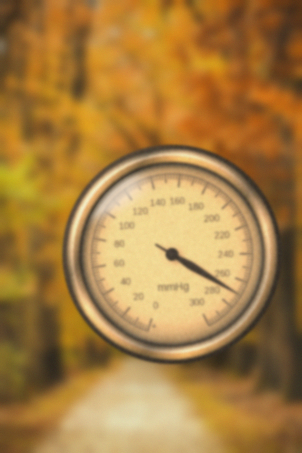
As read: 270; mmHg
